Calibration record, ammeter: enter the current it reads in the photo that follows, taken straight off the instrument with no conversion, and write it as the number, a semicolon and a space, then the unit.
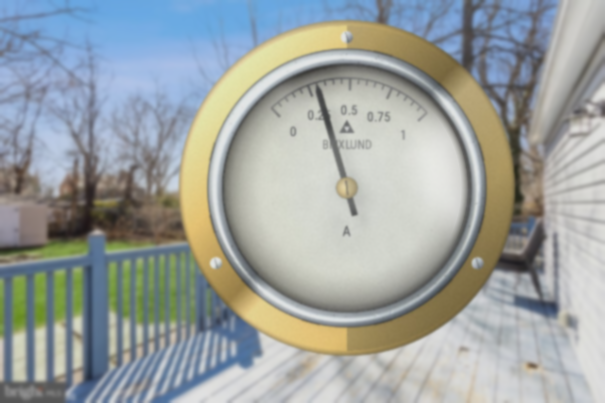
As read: 0.3; A
